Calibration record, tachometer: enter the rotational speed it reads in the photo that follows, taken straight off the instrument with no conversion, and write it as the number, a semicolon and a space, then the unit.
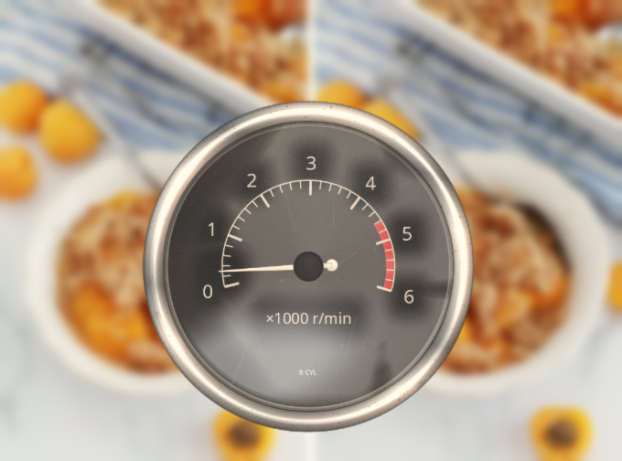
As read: 300; rpm
